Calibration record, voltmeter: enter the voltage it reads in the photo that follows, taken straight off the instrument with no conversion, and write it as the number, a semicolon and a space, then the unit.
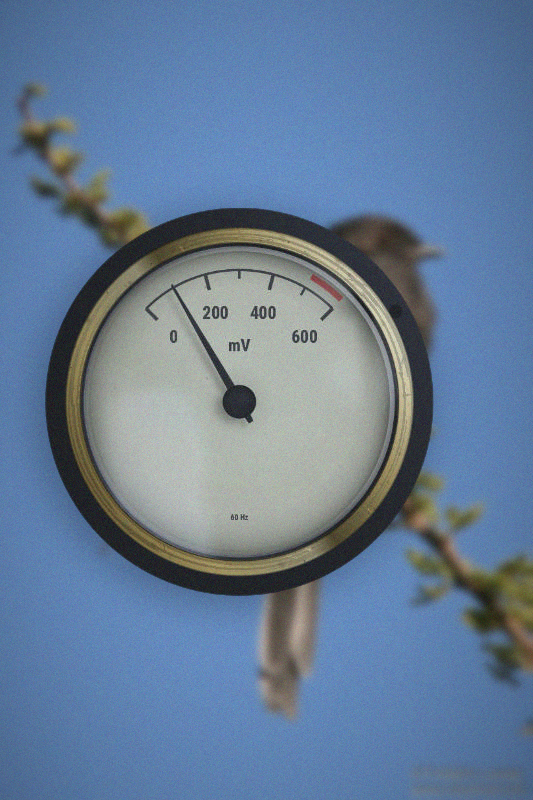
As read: 100; mV
